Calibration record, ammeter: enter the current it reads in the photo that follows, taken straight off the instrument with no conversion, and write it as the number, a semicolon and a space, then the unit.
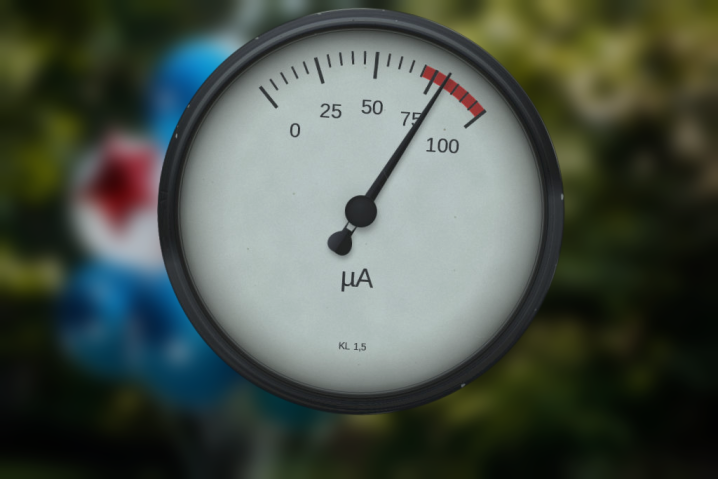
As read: 80; µA
